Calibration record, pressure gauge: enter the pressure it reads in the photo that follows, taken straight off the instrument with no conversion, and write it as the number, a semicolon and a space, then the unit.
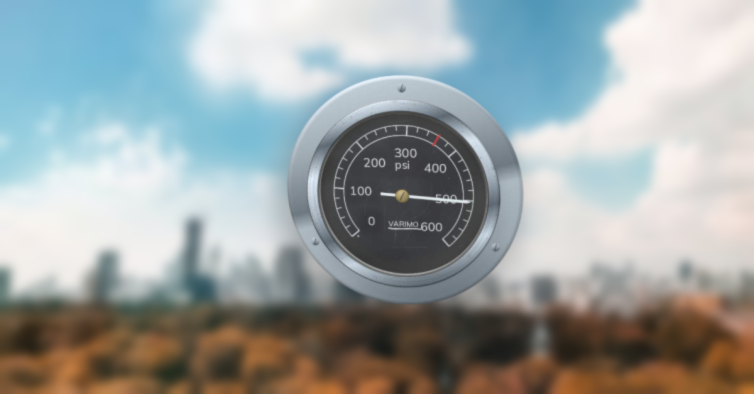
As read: 500; psi
